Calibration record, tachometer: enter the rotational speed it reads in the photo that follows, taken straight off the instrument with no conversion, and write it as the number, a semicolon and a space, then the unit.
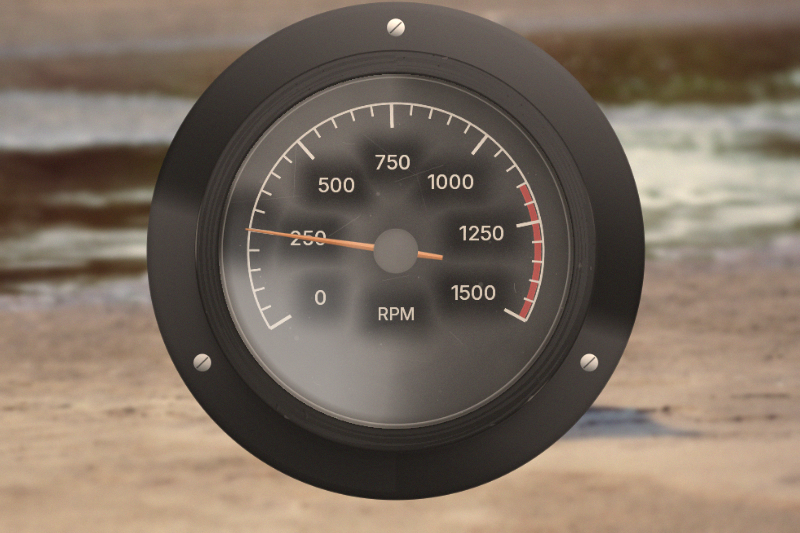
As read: 250; rpm
